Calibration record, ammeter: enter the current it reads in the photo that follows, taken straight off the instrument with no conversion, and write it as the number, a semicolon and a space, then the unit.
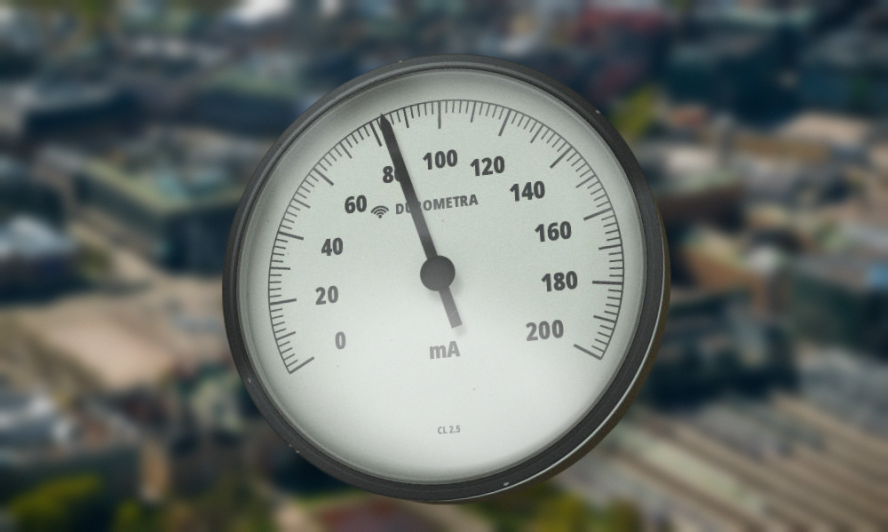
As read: 84; mA
